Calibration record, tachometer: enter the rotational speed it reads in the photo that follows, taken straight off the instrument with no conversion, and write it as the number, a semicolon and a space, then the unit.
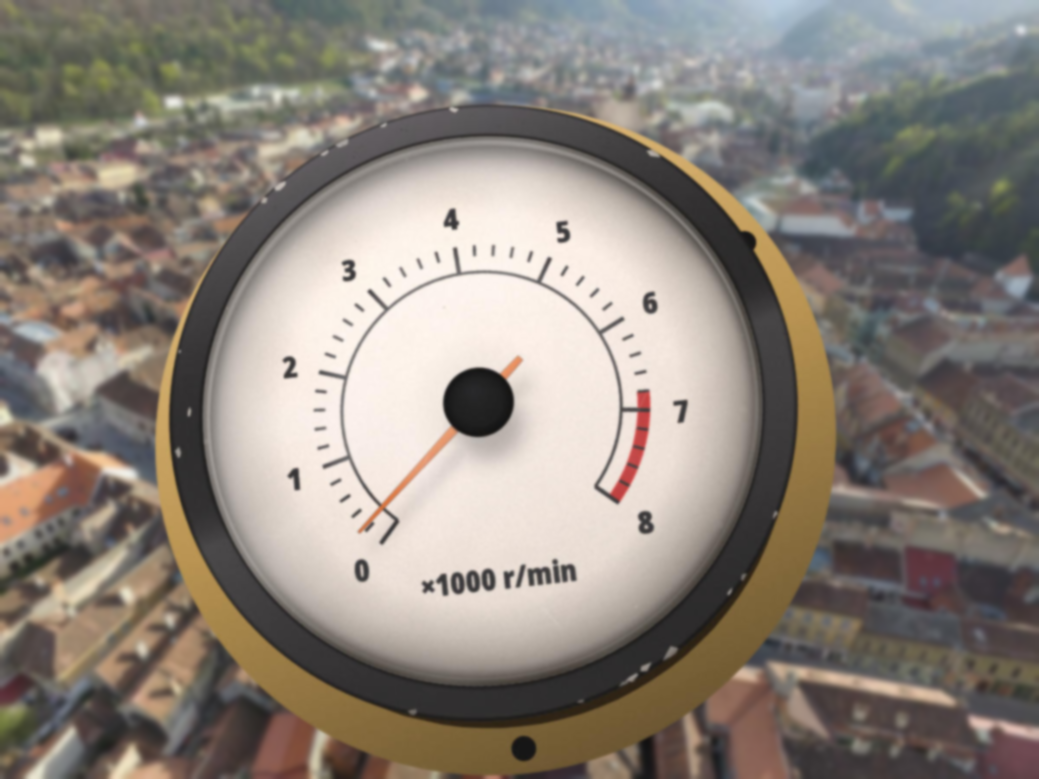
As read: 200; rpm
